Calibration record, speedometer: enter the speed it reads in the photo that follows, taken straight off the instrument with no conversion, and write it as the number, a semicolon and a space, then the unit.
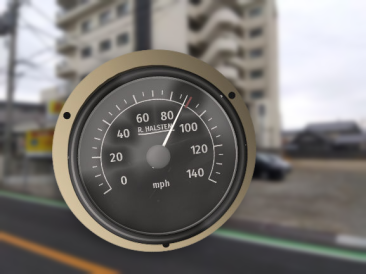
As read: 87.5; mph
